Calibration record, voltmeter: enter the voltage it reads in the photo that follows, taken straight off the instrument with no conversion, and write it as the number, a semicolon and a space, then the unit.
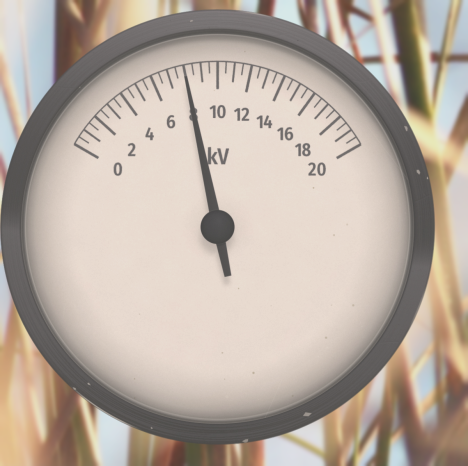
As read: 8; kV
